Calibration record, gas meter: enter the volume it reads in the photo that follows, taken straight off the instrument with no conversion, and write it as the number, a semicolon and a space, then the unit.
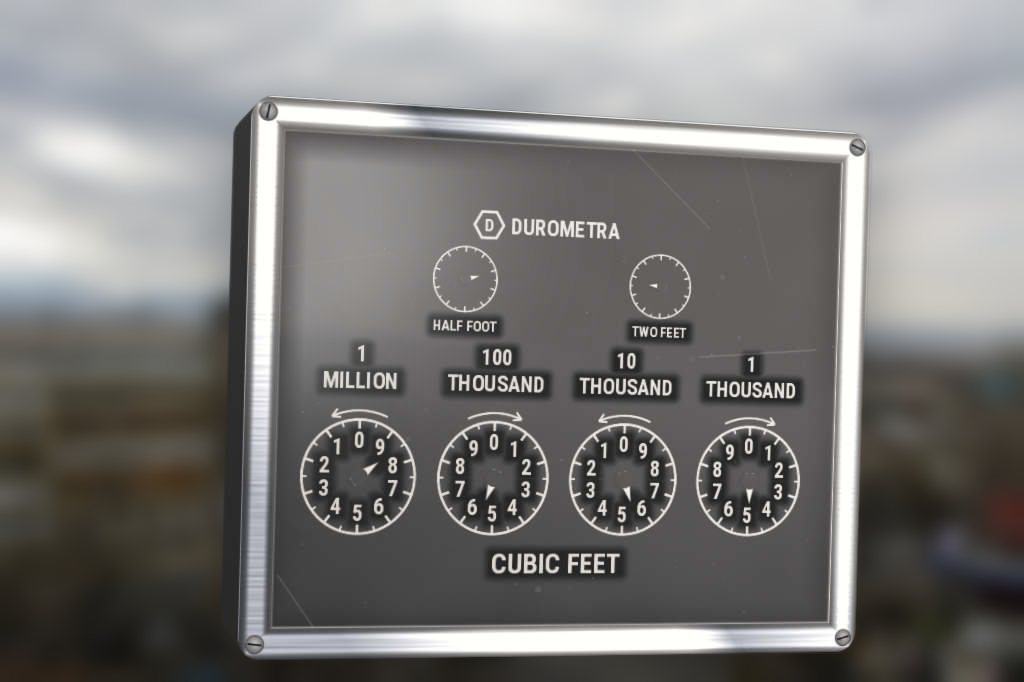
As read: 855500; ft³
